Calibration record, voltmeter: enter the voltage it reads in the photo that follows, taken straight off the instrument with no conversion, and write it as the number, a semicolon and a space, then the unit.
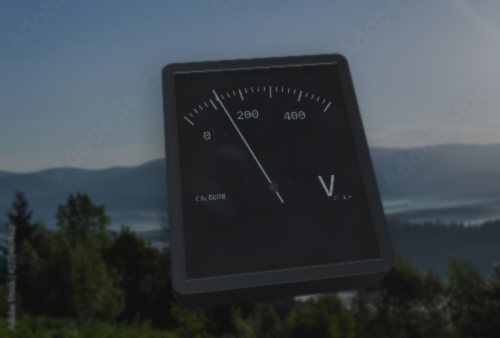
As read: 120; V
